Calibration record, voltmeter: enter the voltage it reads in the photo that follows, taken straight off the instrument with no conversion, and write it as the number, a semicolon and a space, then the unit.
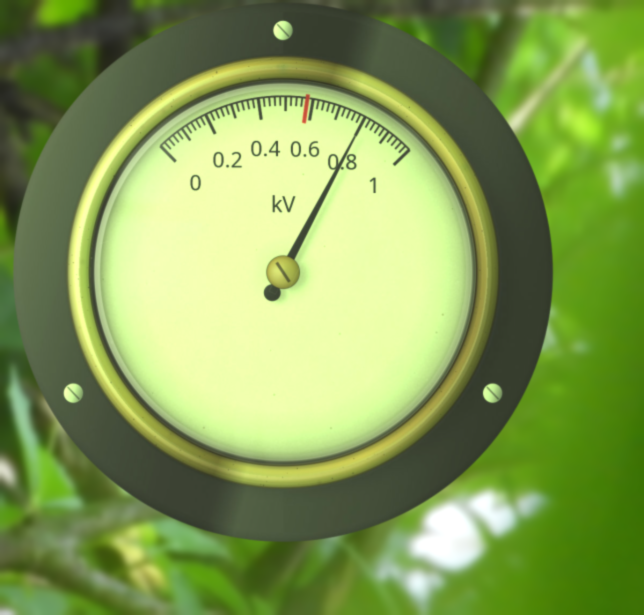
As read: 0.8; kV
